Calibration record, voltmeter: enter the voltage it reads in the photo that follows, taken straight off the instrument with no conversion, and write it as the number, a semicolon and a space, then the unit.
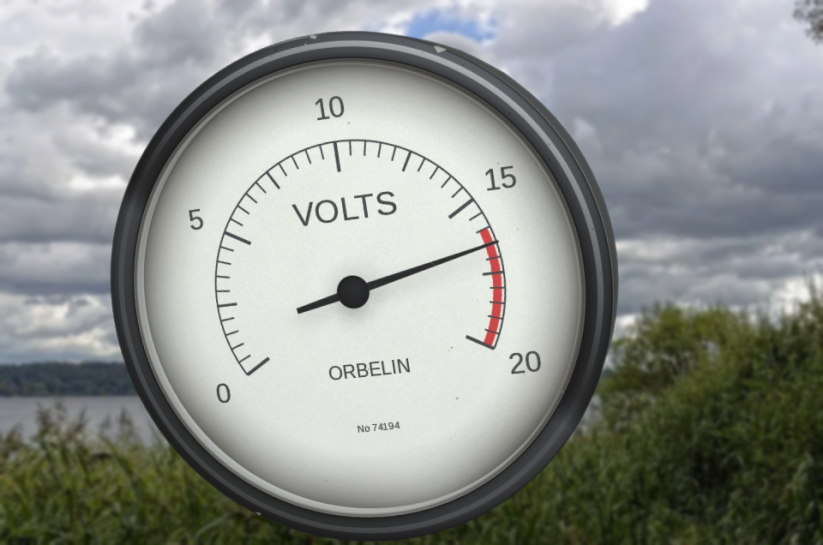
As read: 16.5; V
